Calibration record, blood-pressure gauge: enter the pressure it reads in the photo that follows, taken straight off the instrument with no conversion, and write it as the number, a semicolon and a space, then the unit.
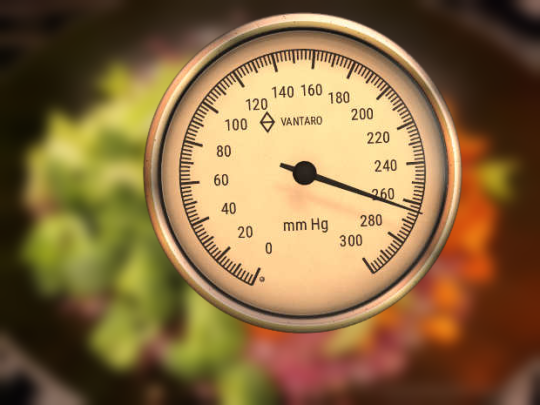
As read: 264; mmHg
